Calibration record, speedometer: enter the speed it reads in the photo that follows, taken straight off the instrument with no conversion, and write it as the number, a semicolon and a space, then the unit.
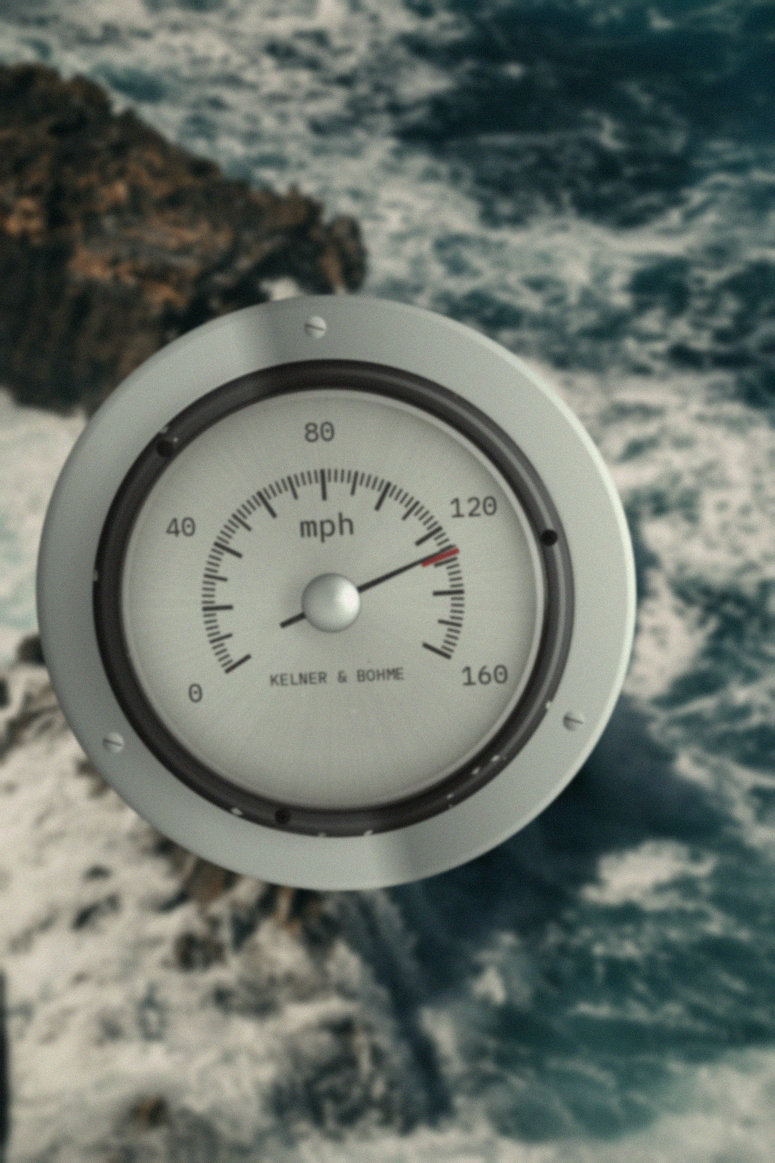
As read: 126; mph
